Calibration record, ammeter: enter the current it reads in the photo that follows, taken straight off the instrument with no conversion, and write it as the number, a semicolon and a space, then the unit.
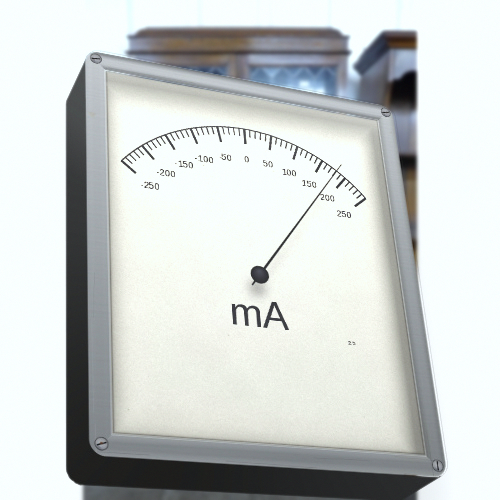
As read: 180; mA
